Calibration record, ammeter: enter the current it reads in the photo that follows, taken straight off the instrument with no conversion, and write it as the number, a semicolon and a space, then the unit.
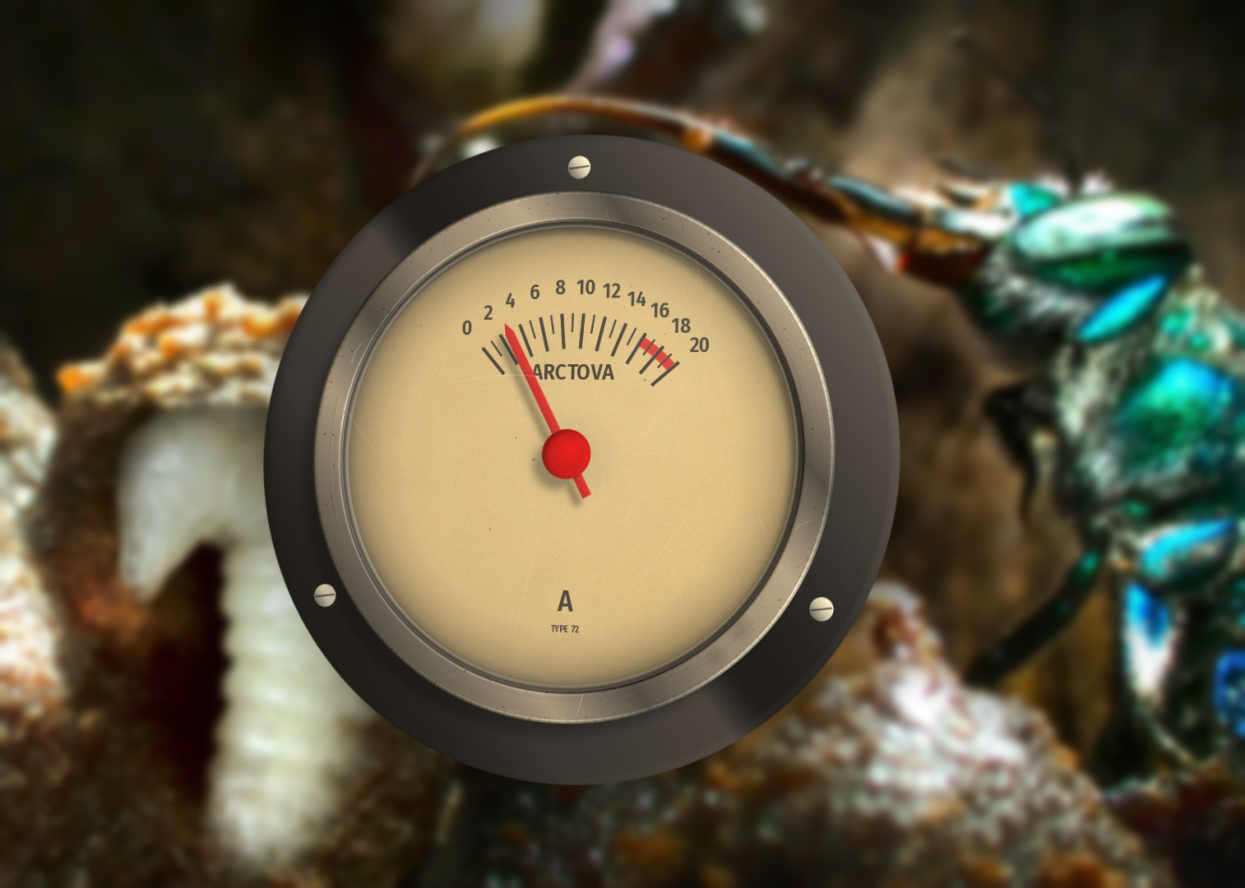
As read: 3; A
